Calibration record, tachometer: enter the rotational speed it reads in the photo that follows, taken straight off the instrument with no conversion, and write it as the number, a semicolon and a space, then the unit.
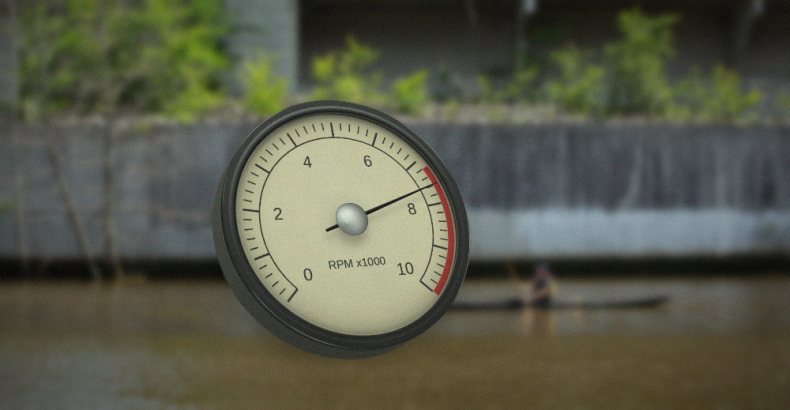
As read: 7600; rpm
